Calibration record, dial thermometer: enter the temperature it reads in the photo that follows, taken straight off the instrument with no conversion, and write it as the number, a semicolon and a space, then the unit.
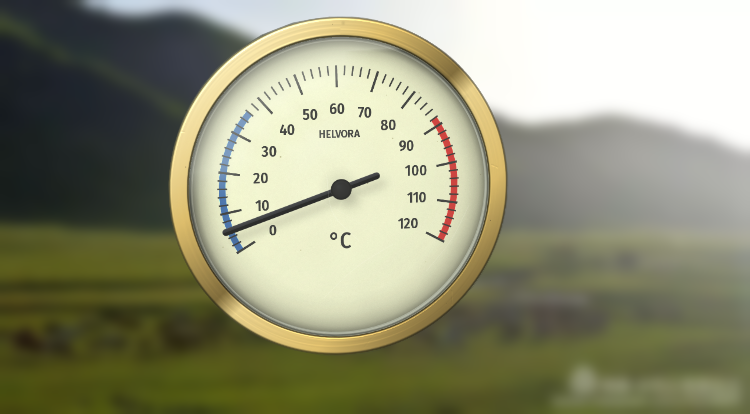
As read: 6; °C
